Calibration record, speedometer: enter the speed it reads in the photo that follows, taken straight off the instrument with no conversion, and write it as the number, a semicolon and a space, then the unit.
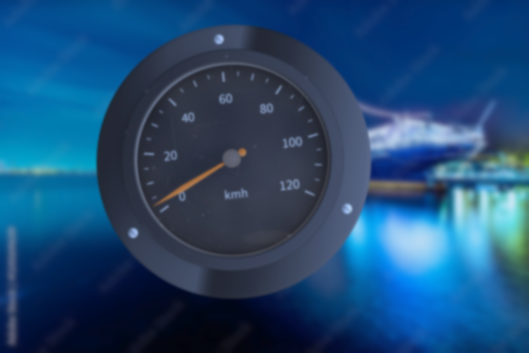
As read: 2.5; km/h
